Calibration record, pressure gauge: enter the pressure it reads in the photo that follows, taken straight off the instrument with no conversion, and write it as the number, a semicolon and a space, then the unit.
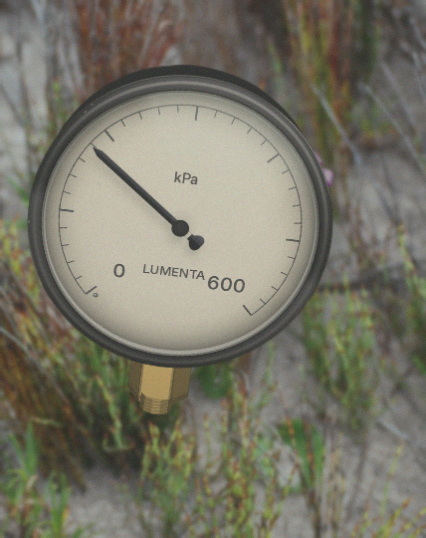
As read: 180; kPa
